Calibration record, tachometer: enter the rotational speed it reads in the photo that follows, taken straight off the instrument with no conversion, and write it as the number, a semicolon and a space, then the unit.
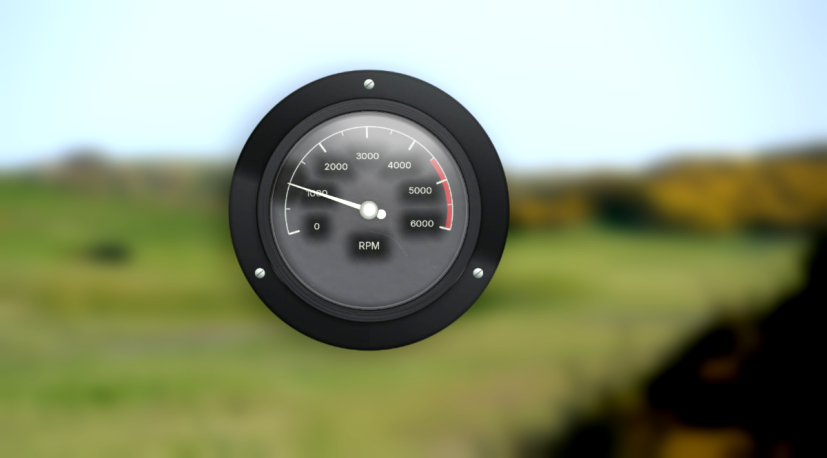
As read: 1000; rpm
